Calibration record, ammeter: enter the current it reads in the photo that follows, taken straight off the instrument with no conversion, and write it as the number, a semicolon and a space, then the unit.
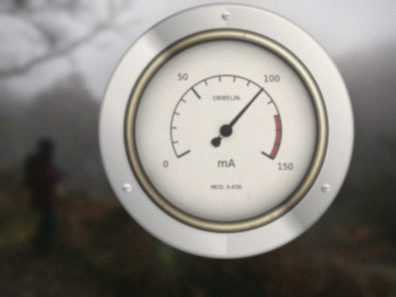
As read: 100; mA
